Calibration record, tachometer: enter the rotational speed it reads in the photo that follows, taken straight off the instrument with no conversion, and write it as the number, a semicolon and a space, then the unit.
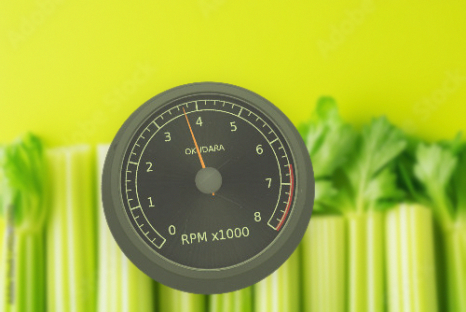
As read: 3700; rpm
